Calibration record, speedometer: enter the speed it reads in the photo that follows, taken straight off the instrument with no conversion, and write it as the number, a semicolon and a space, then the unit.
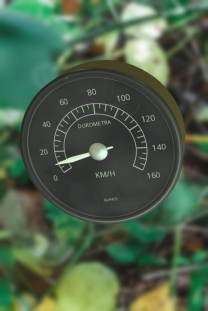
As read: 10; km/h
